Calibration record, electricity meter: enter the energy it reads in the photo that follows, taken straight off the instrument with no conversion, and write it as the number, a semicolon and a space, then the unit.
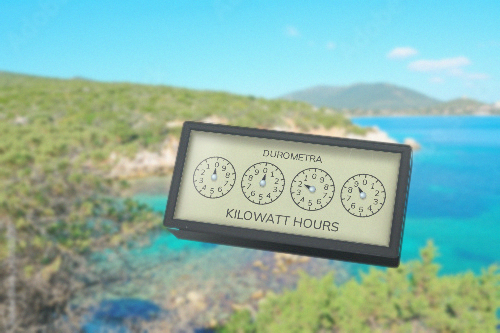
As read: 19; kWh
